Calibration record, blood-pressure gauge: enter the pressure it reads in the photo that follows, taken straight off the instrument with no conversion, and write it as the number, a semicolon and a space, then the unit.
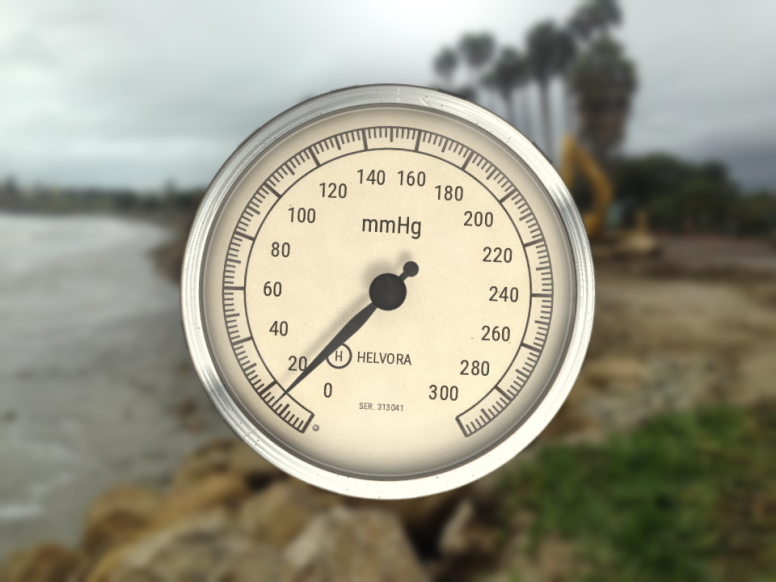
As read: 14; mmHg
